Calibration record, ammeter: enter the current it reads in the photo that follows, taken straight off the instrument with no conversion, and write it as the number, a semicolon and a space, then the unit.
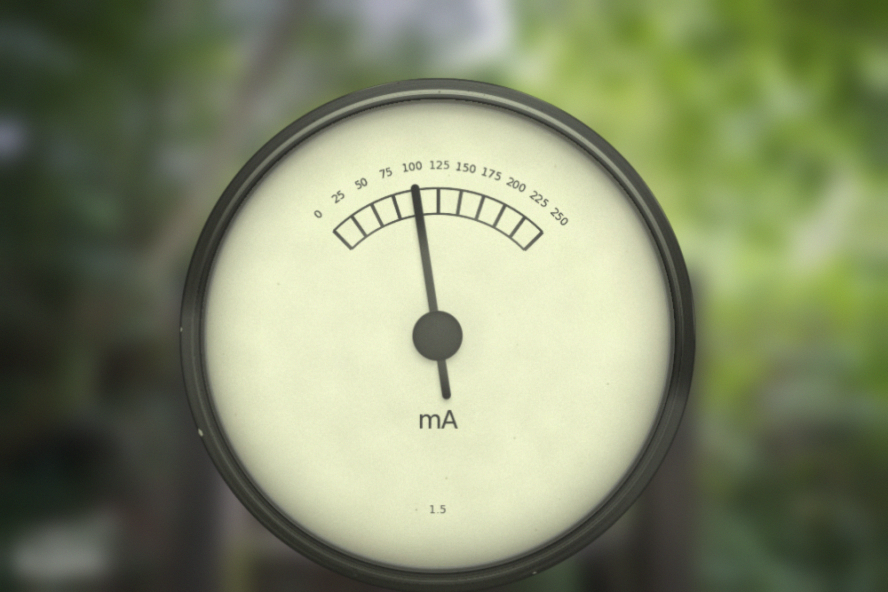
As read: 100; mA
